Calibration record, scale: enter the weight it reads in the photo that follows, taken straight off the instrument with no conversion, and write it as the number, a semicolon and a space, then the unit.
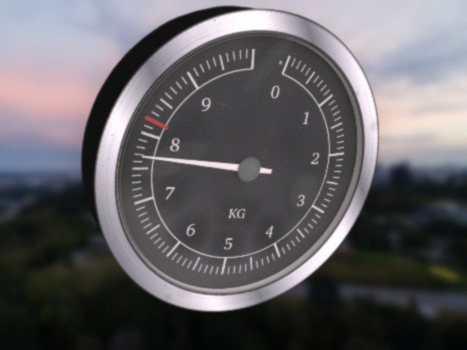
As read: 7.7; kg
